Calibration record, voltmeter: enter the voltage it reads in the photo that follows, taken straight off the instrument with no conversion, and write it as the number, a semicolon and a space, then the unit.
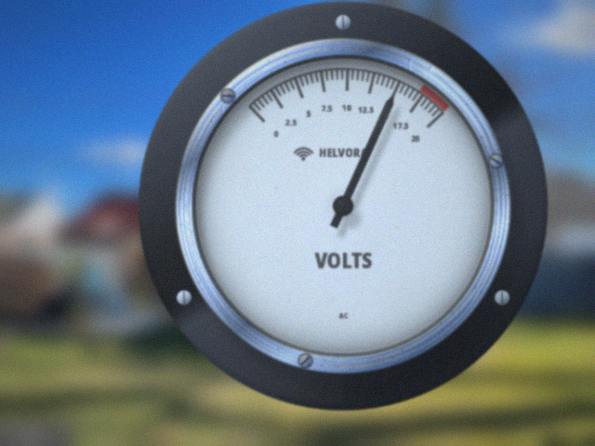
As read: 15; V
